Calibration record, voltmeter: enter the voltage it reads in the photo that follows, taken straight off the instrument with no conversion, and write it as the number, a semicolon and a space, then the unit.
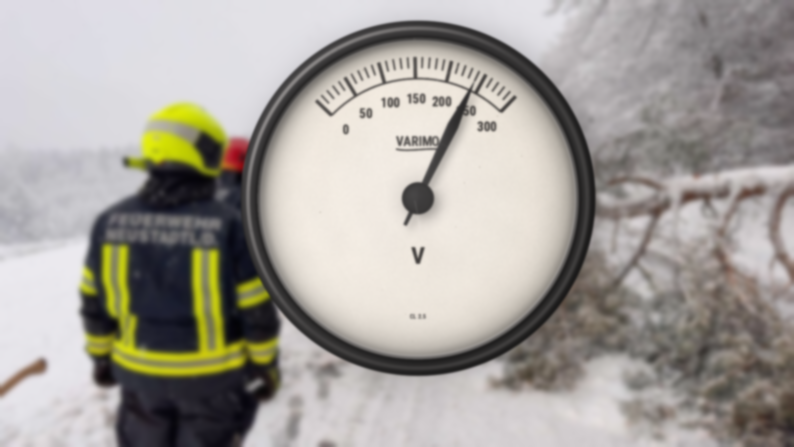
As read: 240; V
